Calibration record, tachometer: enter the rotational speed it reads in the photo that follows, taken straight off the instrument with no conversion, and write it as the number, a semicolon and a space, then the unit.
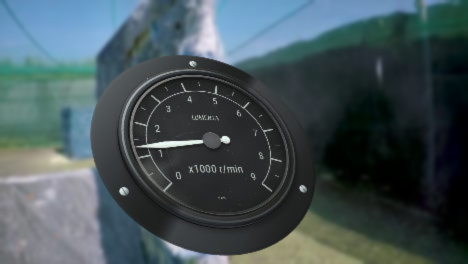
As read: 1250; rpm
